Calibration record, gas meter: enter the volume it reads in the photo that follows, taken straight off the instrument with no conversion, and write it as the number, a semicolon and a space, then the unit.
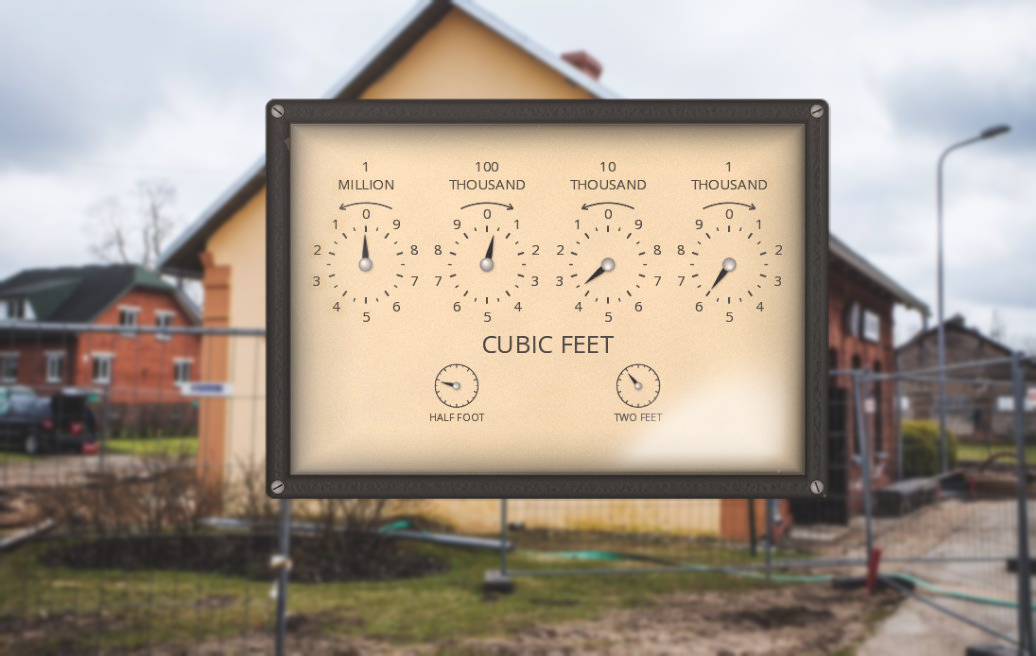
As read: 3600; ft³
